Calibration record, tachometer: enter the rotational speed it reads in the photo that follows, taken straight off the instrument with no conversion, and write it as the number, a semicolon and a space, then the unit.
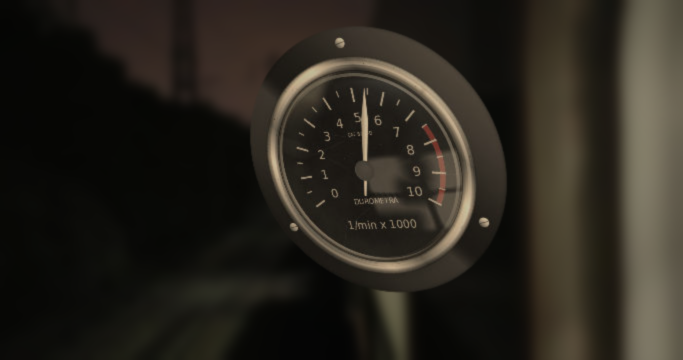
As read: 5500; rpm
